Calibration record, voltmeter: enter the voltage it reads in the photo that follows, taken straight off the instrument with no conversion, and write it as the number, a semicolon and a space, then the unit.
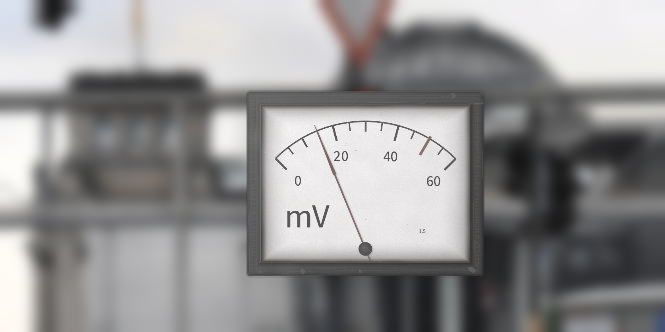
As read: 15; mV
